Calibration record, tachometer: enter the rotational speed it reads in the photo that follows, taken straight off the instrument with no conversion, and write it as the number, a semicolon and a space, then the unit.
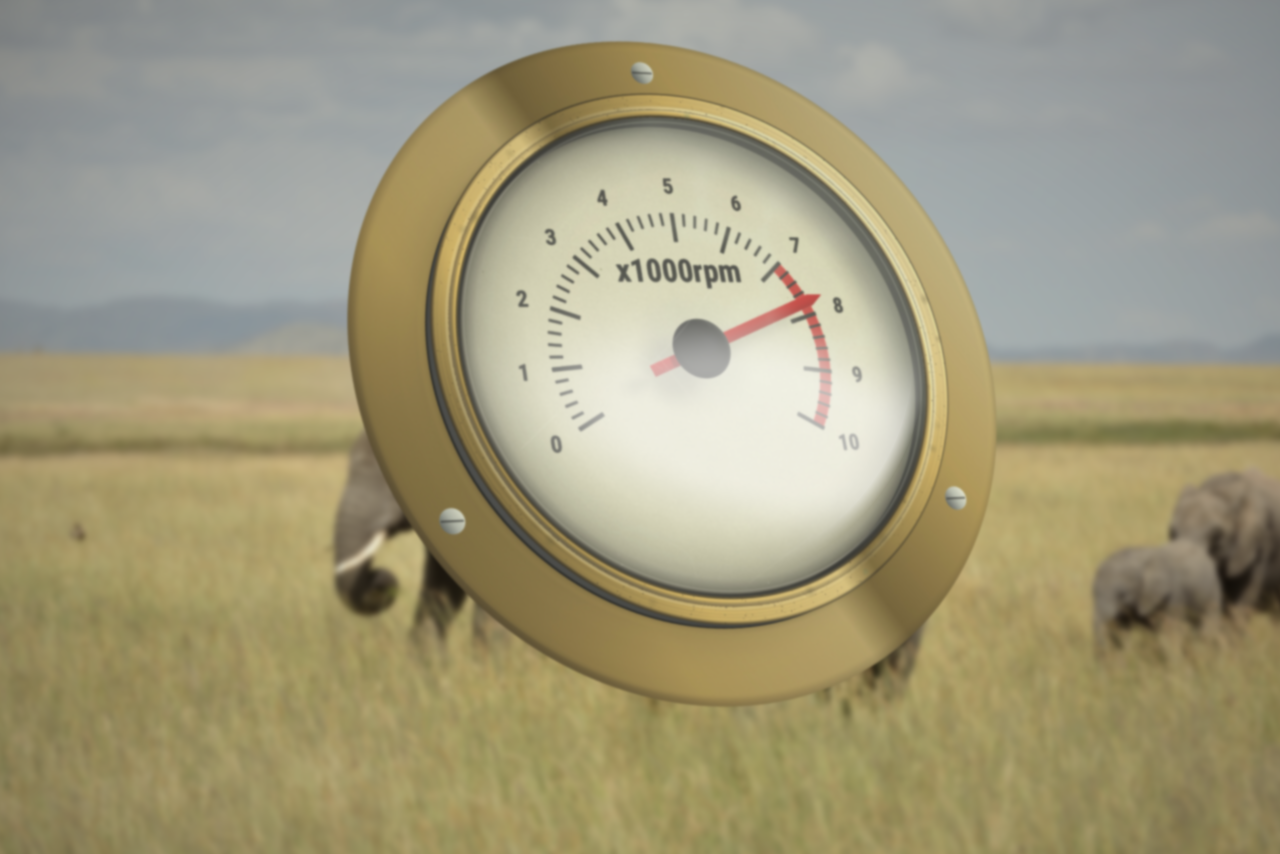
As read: 7800; rpm
